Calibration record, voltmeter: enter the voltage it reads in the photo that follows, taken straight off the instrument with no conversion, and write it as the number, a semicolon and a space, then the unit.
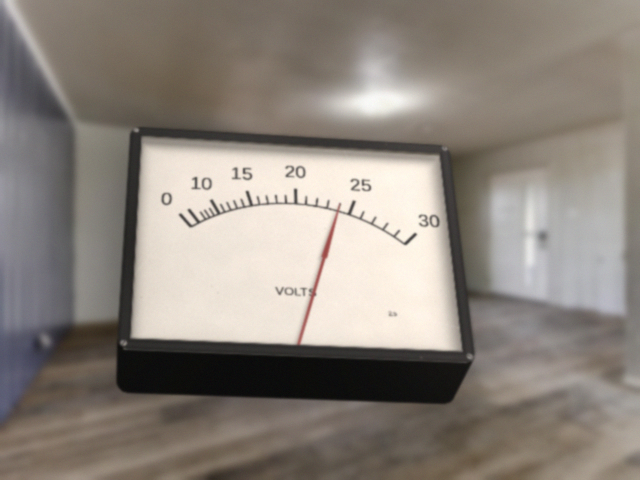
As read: 24; V
